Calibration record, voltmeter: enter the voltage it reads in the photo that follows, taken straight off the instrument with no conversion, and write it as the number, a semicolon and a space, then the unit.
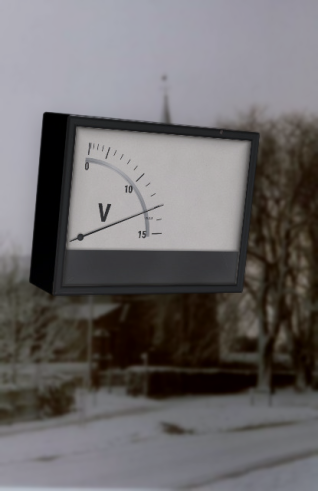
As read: 13; V
